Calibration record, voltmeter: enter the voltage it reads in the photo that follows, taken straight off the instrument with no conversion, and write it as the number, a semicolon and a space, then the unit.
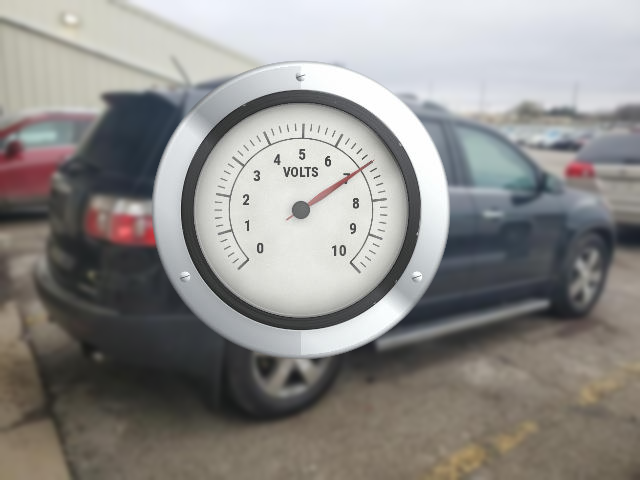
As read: 7; V
